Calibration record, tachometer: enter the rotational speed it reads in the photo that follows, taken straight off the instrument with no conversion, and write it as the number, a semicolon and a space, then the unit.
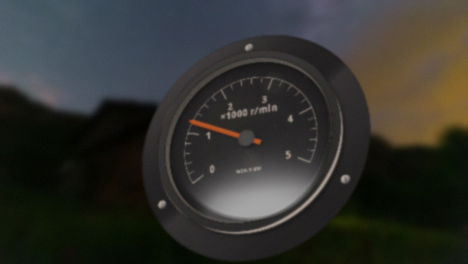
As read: 1200; rpm
